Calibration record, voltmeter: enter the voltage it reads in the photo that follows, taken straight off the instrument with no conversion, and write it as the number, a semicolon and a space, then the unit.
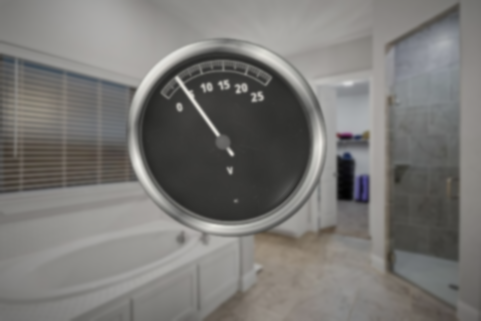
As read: 5; V
